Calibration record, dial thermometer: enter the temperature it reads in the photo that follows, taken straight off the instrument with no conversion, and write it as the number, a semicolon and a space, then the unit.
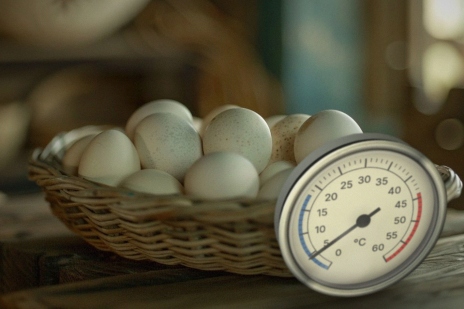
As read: 5; °C
